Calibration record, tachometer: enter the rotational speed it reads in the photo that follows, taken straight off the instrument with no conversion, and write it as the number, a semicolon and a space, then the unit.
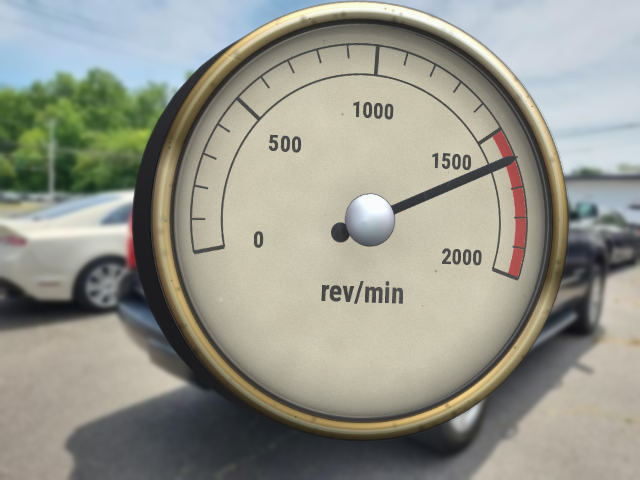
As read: 1600; rpm
